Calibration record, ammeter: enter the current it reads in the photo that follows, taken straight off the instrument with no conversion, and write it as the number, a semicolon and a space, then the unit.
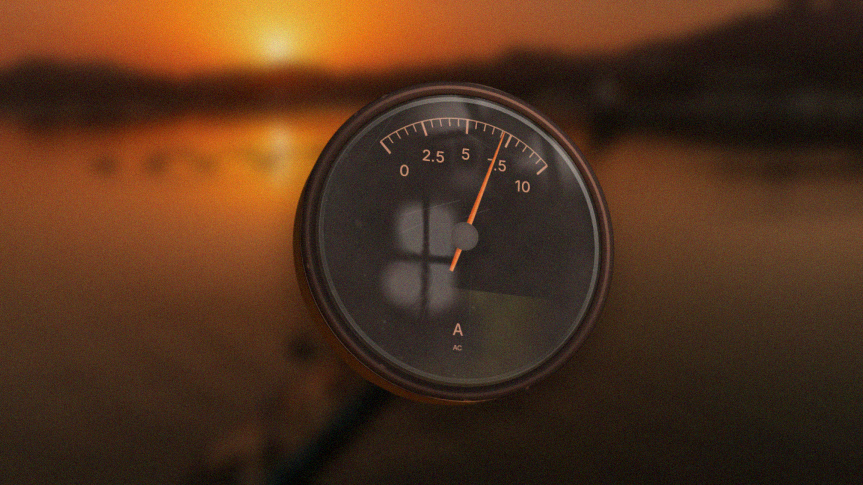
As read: 7; A
